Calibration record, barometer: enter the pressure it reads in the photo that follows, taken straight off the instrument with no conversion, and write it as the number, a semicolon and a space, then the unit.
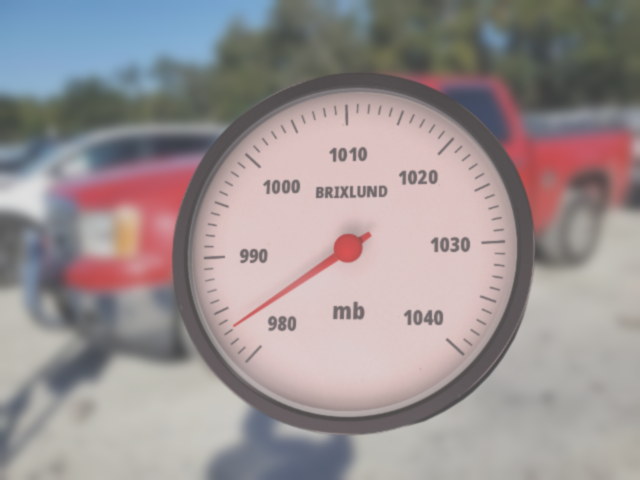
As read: 983; mbar
